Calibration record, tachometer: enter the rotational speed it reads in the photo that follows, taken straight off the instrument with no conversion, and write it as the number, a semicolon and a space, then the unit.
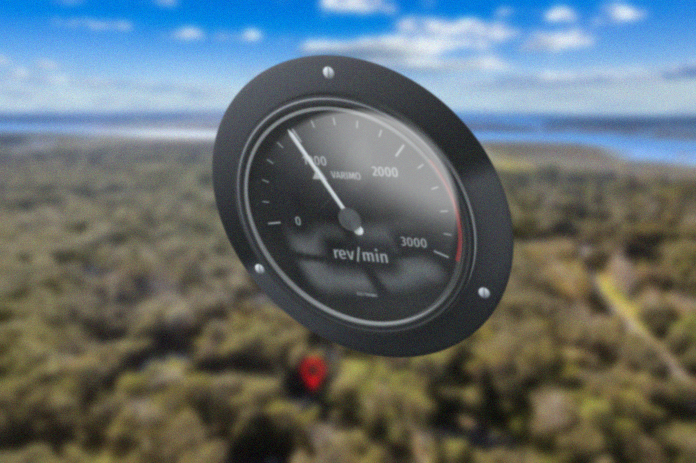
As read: 1000; rpm
